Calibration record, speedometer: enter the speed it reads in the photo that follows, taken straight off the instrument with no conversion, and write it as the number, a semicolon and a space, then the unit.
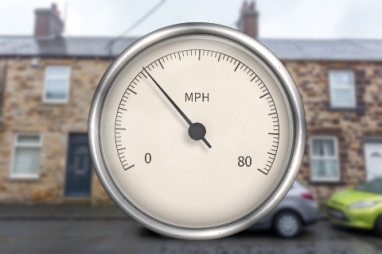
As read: 26; mph
